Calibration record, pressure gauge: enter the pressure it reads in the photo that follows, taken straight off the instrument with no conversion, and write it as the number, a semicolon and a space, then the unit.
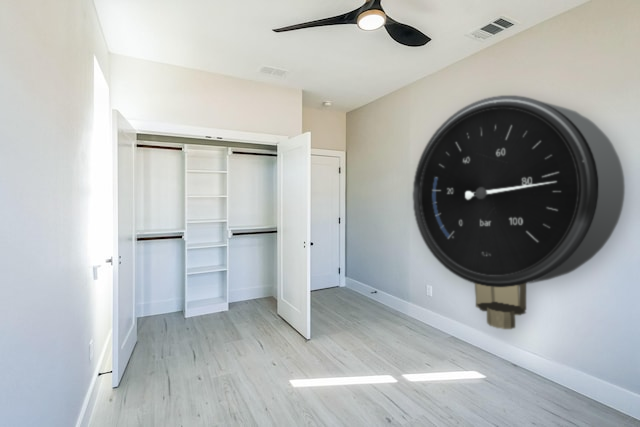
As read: 82.5; bar
